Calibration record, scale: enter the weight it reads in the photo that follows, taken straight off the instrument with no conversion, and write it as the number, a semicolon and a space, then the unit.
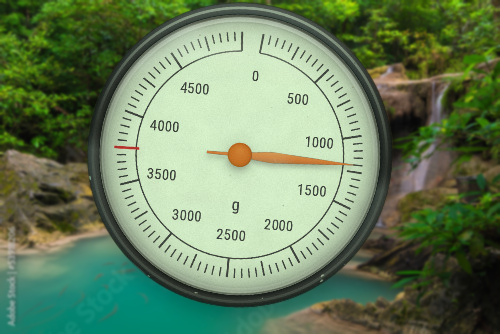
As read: 1200; g
